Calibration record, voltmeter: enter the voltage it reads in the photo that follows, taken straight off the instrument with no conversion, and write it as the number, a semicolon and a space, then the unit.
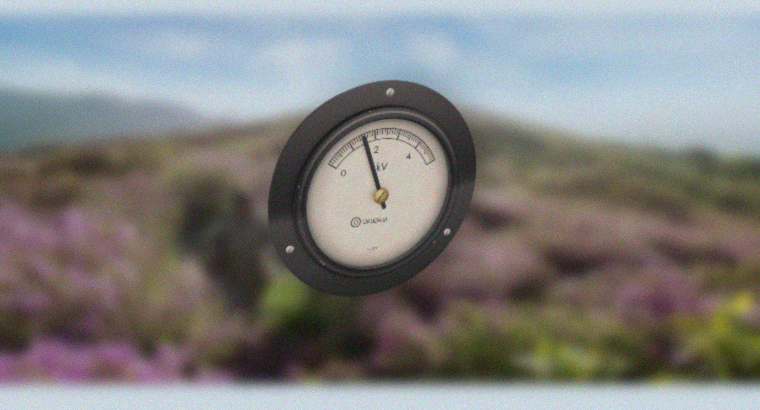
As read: 1.5; kV
